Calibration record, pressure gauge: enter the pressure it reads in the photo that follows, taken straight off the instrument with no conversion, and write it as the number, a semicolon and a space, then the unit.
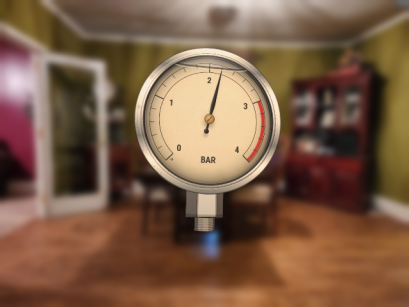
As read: 2.2; bar
